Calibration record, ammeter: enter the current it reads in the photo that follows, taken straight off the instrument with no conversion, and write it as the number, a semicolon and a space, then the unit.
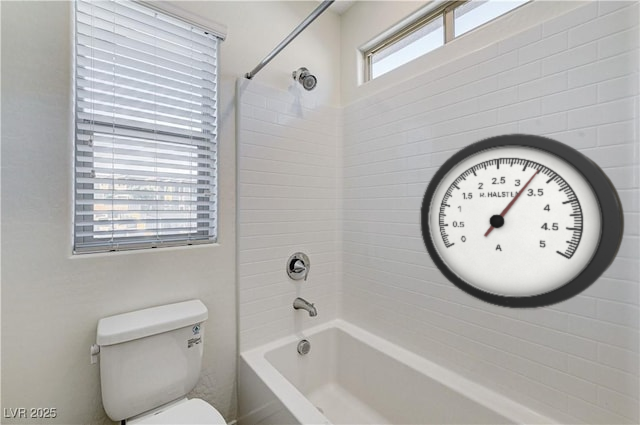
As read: 3.25; A
